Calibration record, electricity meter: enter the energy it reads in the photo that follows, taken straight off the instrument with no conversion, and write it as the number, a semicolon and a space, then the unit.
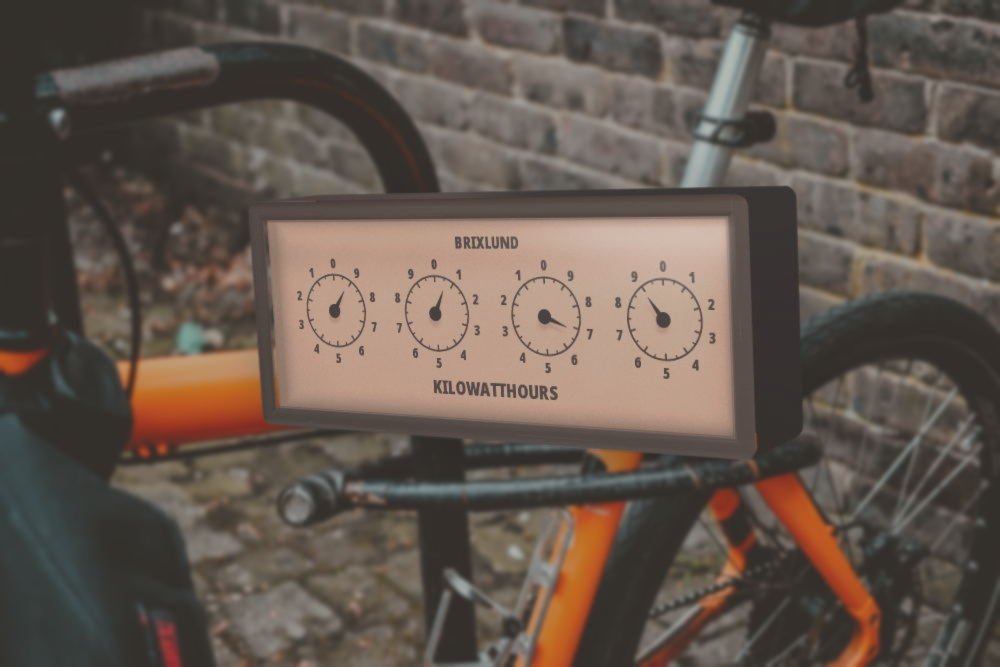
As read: 9069; kWh
